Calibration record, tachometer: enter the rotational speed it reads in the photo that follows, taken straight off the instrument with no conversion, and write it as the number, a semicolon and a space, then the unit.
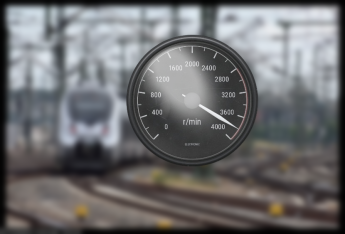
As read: 3800; rpm
